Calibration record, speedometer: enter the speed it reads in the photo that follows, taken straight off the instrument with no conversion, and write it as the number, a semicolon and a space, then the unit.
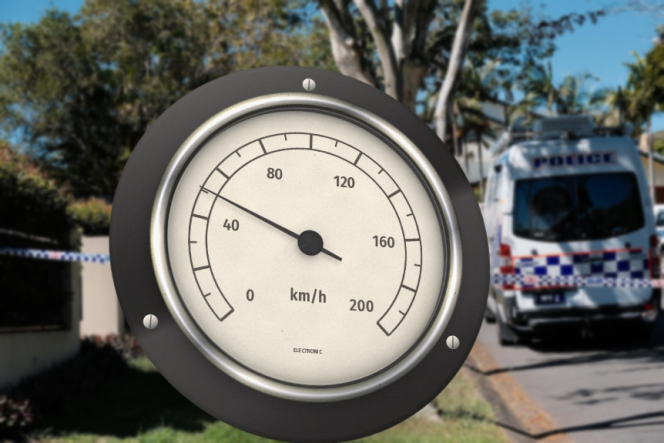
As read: 50; km/h
